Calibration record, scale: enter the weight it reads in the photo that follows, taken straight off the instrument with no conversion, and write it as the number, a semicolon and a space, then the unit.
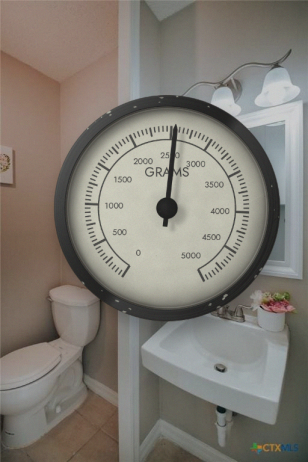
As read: 2550; g
